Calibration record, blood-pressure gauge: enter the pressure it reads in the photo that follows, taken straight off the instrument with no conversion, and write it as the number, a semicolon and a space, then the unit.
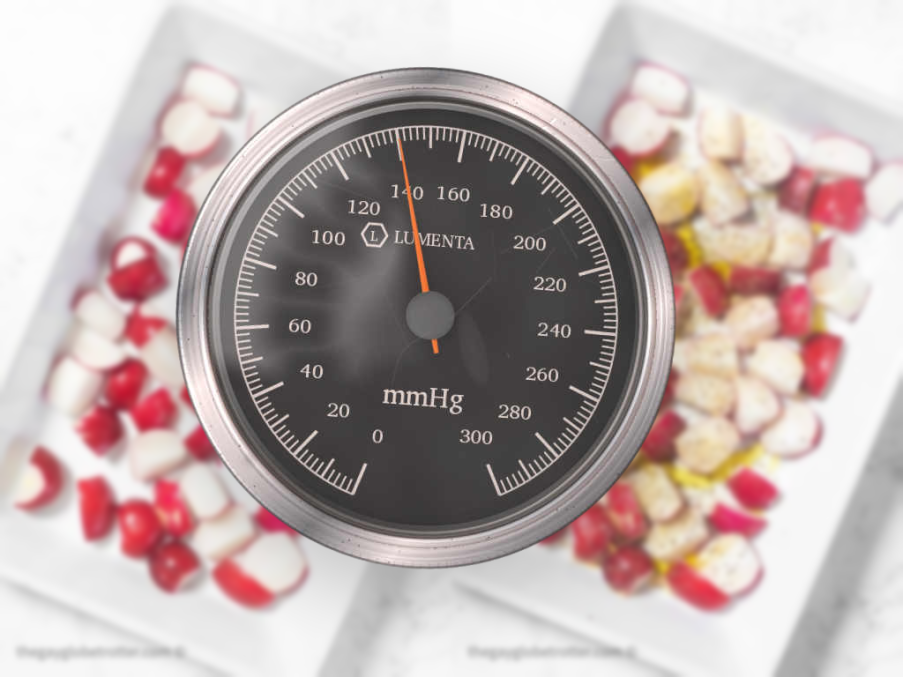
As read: 140; mmHg
